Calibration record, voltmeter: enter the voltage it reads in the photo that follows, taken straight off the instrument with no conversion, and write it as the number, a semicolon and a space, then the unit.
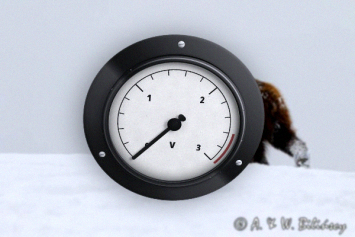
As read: 0; V
